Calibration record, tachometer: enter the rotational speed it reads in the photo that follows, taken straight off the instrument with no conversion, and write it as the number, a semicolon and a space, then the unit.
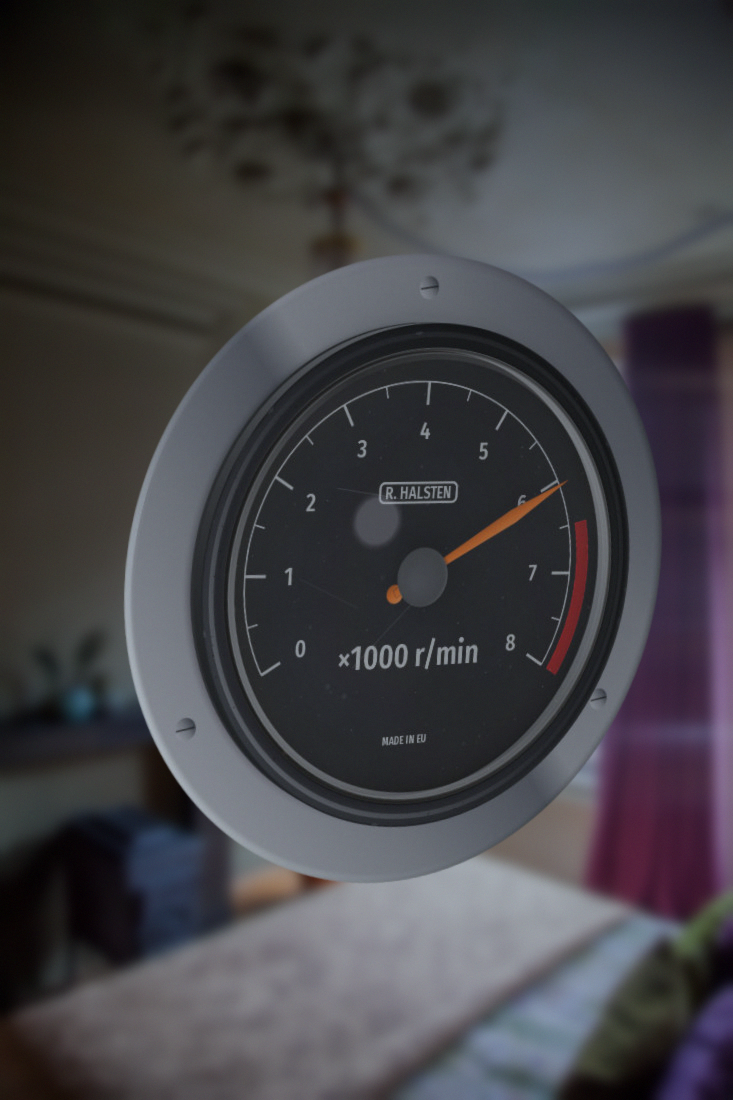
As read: 6000; rpm
